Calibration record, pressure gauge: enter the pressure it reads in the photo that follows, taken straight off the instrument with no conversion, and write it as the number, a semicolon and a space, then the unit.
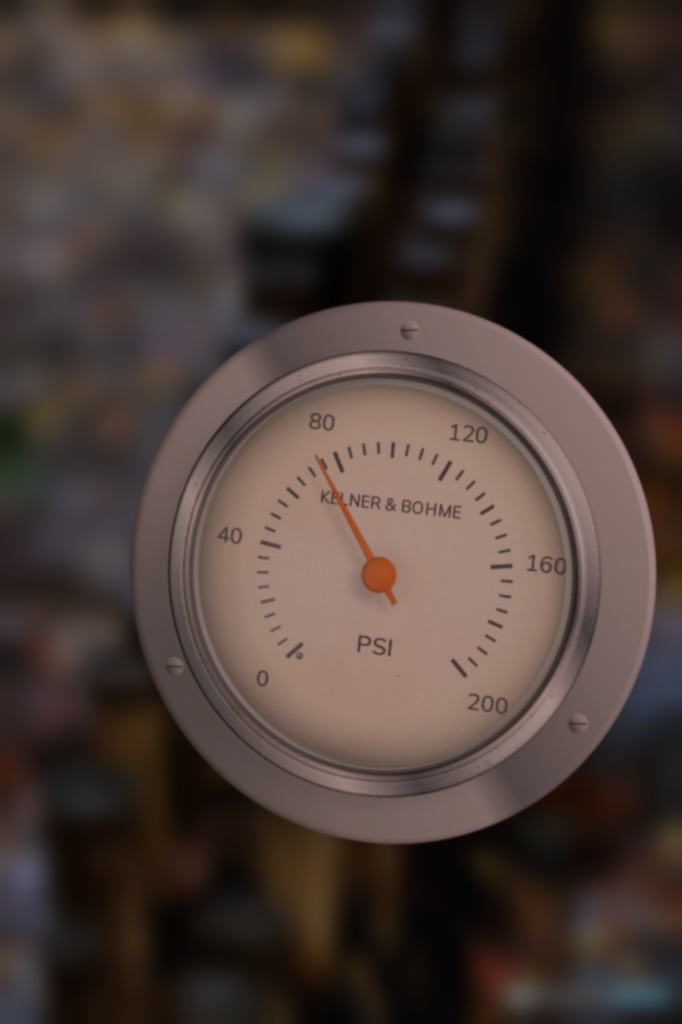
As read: 75; psi
